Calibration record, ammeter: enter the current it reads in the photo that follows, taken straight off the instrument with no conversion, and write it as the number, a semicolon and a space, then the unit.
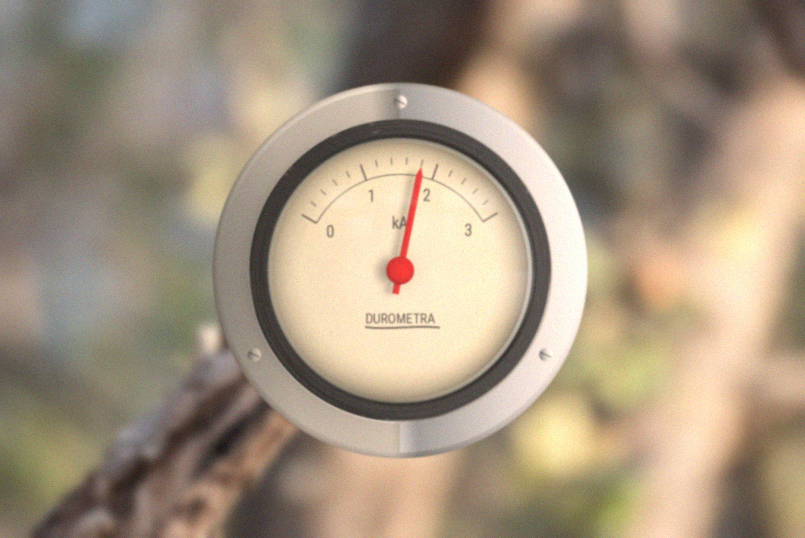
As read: 1.8; kA
